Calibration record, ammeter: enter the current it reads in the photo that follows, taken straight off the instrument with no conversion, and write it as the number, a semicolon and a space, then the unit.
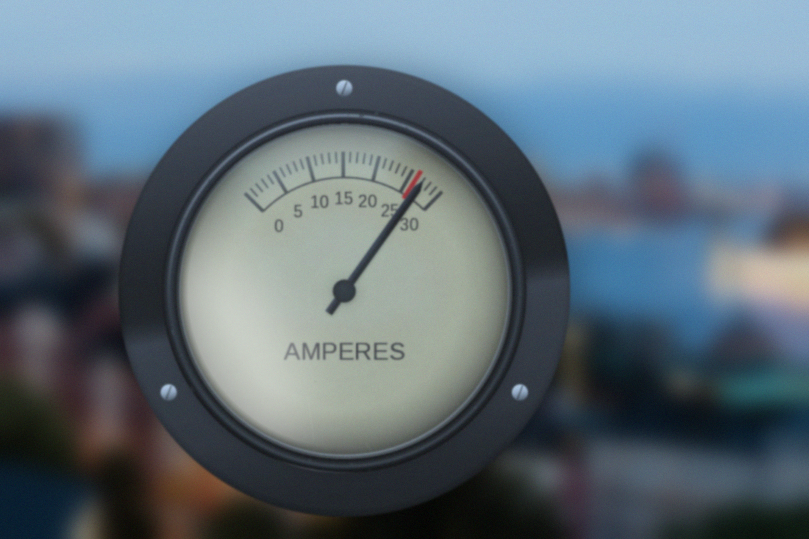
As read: 27; A
